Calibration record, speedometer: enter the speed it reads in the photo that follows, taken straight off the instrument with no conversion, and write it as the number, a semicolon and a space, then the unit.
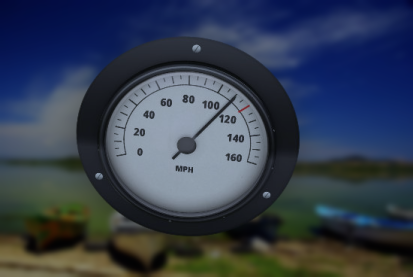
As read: 110; mph
